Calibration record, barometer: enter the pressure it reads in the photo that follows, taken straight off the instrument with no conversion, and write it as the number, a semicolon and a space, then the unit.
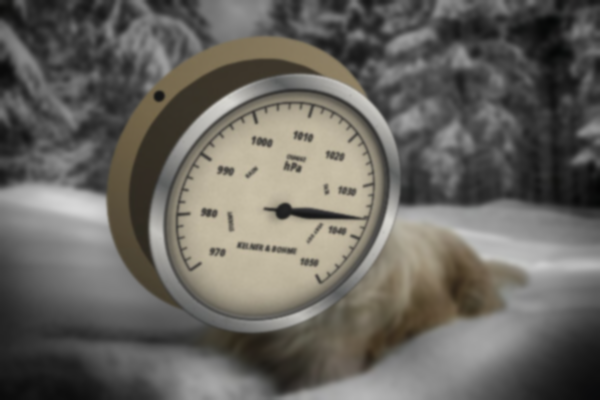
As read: 1036; hPa
